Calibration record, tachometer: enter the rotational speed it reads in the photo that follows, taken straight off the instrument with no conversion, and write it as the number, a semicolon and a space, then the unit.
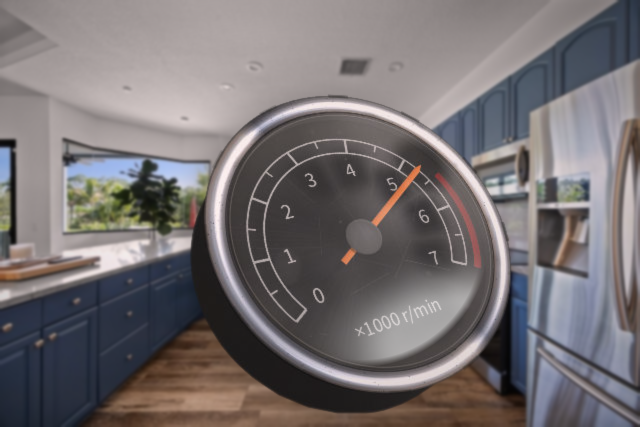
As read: 5250; rpm
